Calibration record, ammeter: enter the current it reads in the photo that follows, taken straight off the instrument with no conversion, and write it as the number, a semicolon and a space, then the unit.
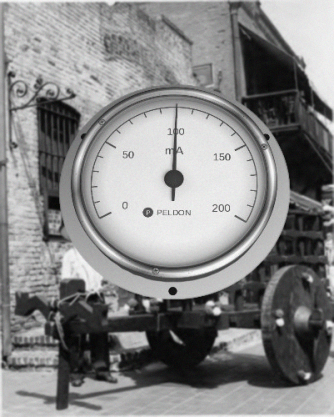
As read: 100; mA
